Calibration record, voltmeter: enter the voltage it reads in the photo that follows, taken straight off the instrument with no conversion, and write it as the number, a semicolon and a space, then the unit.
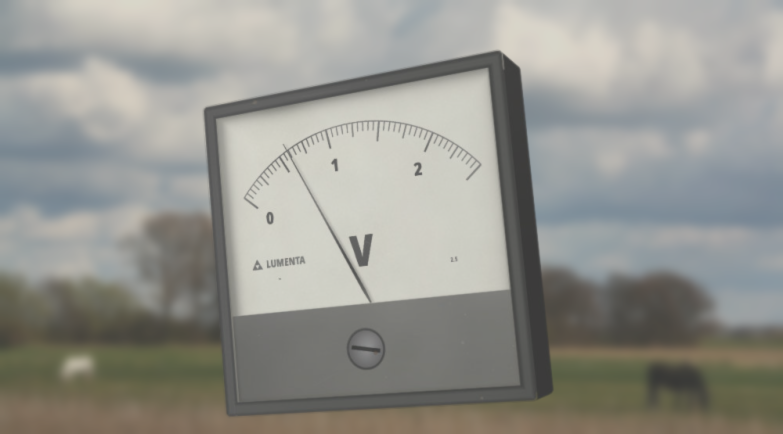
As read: 0.6; V
